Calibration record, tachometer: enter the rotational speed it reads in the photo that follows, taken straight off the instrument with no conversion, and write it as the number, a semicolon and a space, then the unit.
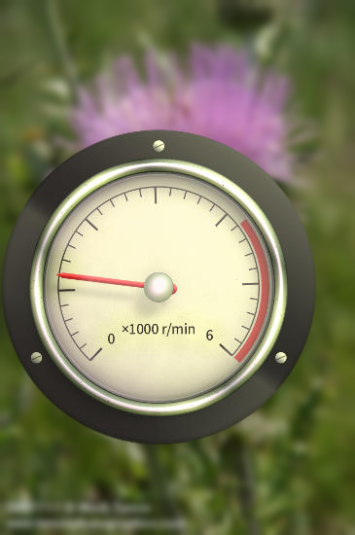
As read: 1200; rpm
